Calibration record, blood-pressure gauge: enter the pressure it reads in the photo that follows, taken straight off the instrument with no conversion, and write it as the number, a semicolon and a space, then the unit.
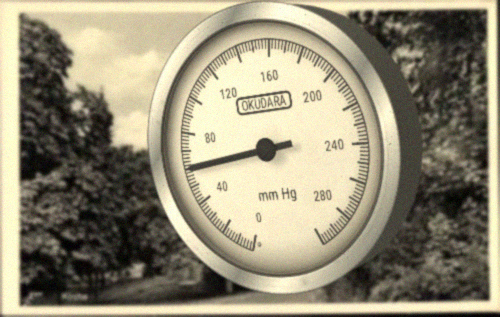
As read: 60; mmHg
